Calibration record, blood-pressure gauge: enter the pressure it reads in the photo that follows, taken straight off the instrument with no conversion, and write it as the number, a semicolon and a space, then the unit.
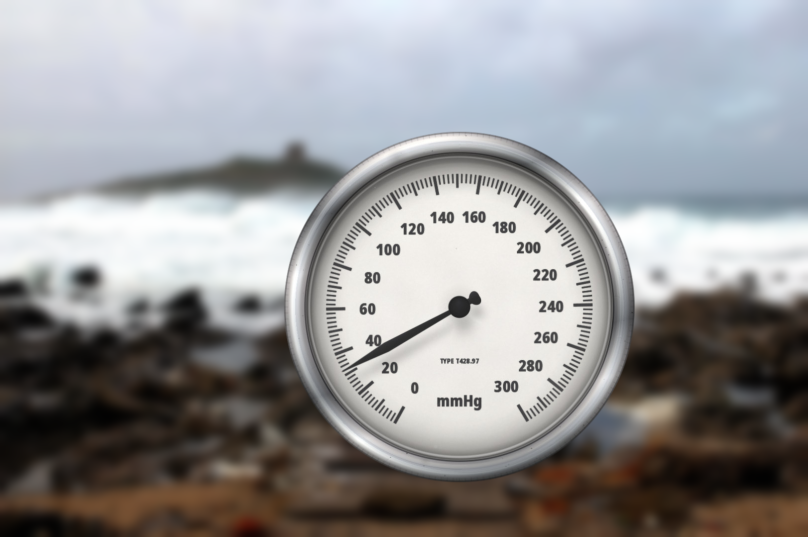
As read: 32; mmHg
